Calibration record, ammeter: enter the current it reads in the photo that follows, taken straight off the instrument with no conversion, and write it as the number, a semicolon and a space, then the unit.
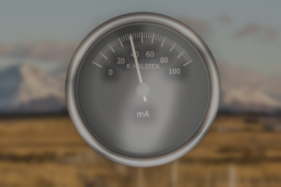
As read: 40; mA
